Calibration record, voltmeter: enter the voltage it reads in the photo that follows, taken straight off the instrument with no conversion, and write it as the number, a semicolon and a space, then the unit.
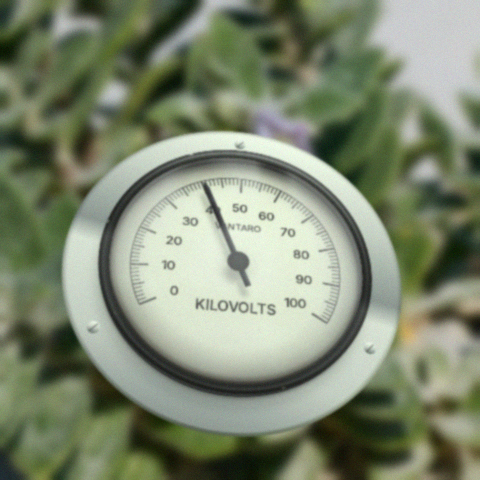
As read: 40; kV
